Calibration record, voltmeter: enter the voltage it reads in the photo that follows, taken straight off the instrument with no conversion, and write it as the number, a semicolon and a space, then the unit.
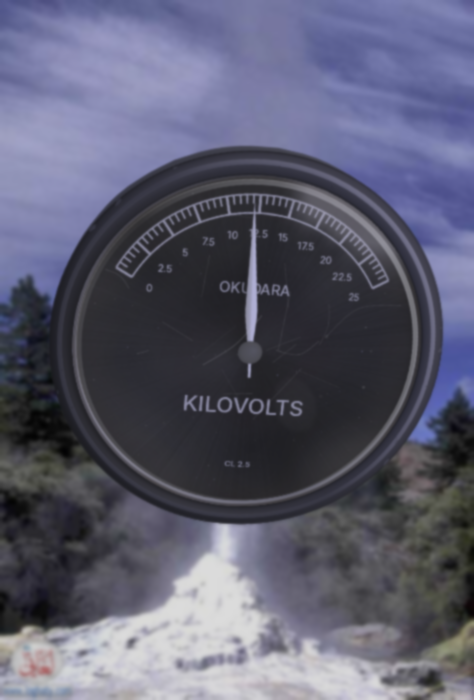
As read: 12; kV
